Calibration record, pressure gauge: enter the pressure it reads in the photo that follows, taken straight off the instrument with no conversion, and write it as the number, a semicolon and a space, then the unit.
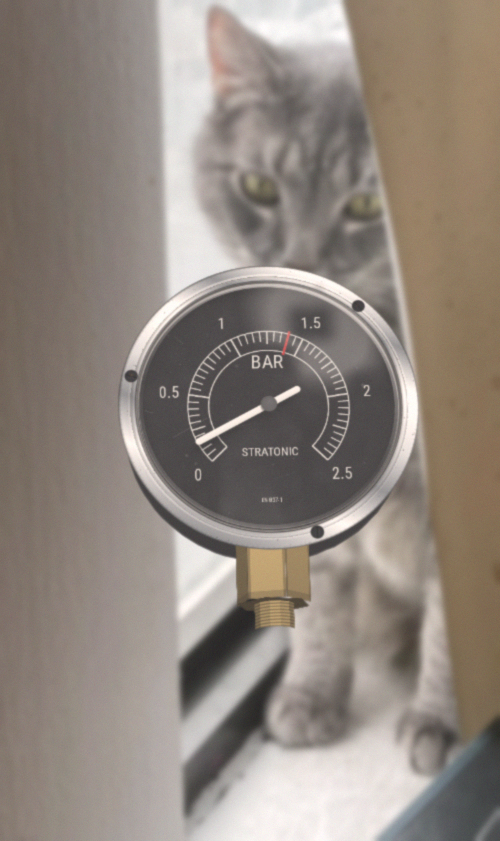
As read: 0.15; bar
